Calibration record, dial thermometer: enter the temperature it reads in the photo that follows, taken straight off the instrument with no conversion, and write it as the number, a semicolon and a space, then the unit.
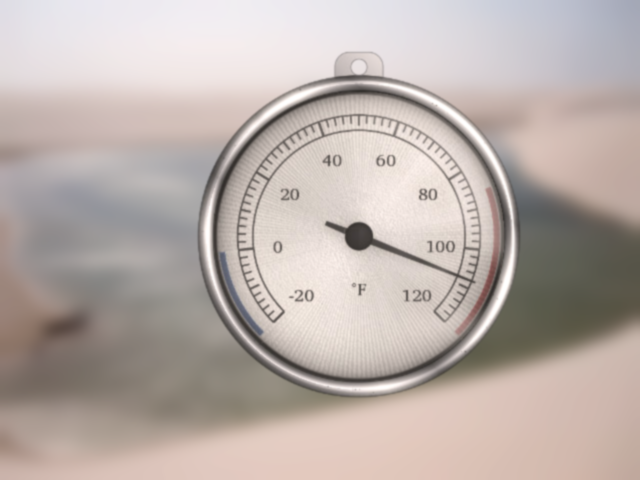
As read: 108; °F
